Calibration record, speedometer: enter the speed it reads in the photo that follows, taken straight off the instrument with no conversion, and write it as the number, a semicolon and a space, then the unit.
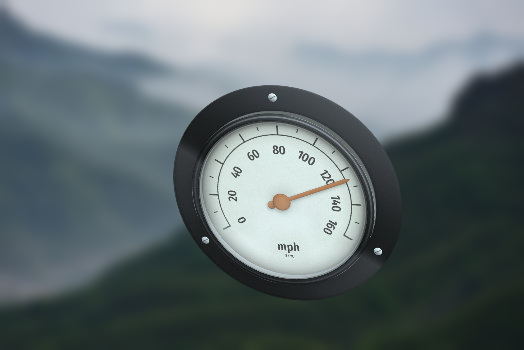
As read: 125; mph
